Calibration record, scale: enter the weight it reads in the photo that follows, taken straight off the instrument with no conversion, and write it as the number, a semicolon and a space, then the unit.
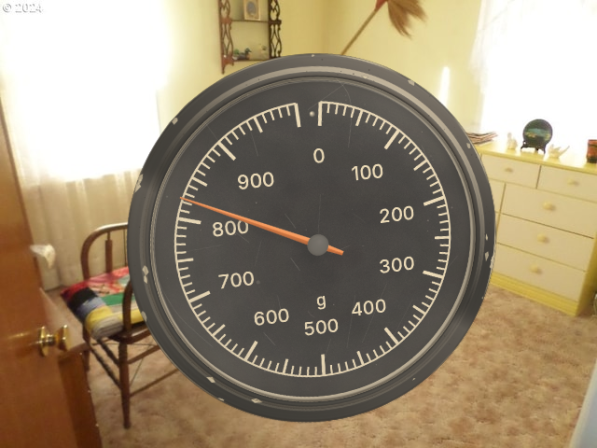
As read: 825; g
